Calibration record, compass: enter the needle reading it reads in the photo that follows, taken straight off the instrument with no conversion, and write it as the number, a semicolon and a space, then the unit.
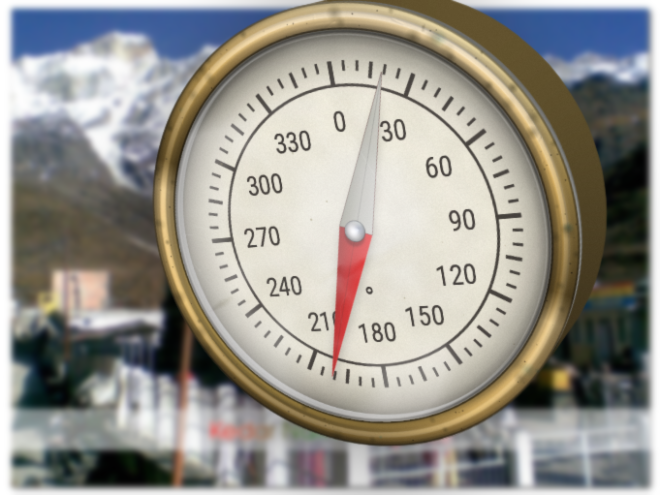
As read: 200; °
